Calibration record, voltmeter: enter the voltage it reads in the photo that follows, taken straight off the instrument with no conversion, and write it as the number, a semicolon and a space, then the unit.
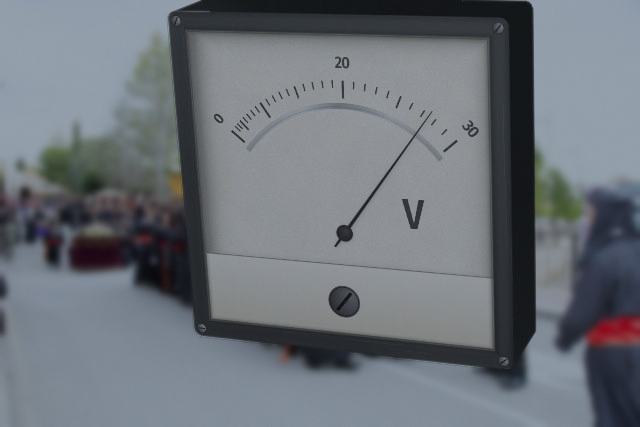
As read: 27.5; V
